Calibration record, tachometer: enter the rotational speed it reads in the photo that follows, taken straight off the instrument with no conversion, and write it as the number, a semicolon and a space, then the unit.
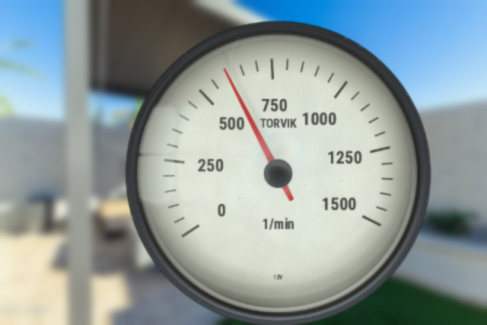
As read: 600; rpm
